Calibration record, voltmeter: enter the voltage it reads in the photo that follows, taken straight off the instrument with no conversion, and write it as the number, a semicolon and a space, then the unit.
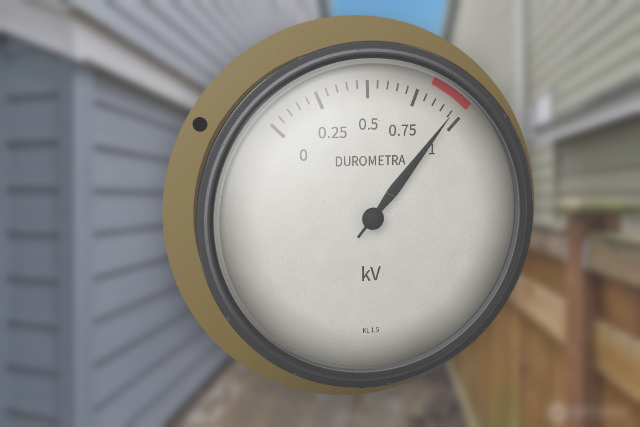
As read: 0.95; kV
